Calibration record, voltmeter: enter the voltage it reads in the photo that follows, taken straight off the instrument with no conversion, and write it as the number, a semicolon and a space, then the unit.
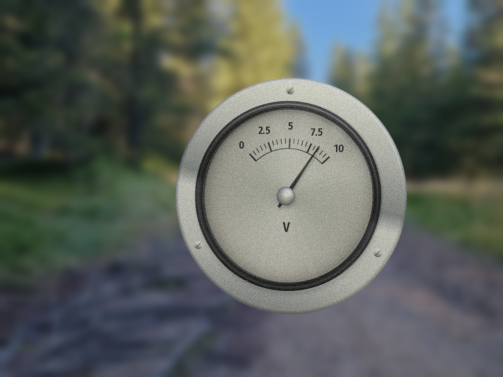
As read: 8.5; V
